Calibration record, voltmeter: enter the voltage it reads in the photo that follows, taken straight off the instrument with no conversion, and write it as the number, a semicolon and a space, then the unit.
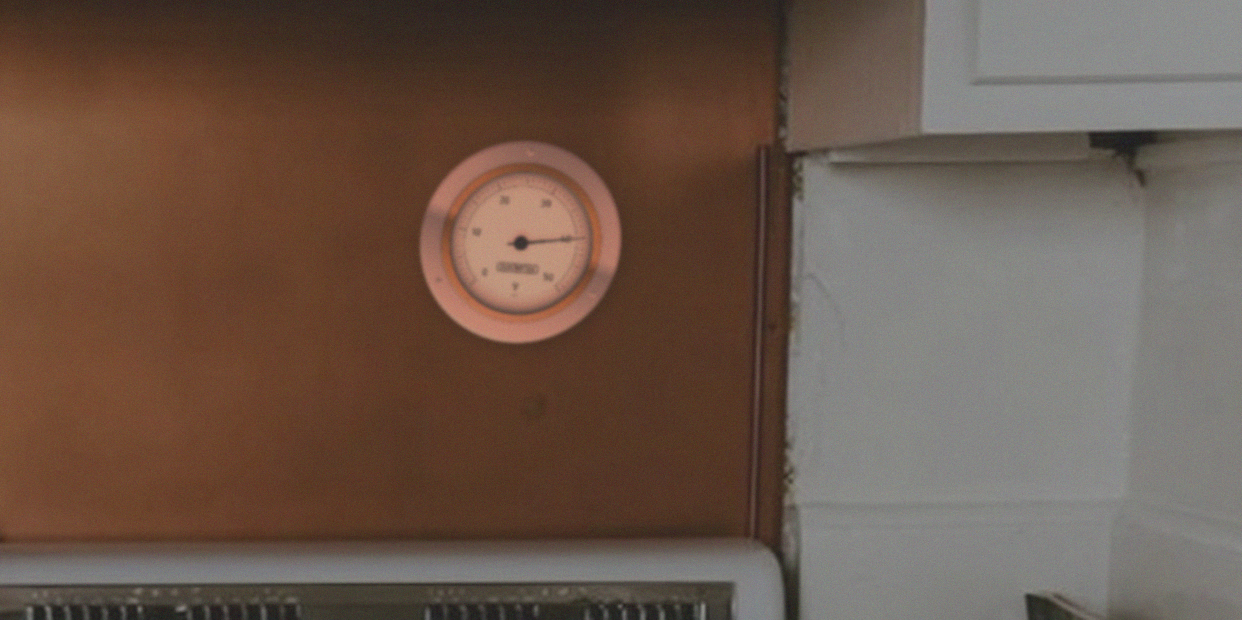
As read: 40; V
